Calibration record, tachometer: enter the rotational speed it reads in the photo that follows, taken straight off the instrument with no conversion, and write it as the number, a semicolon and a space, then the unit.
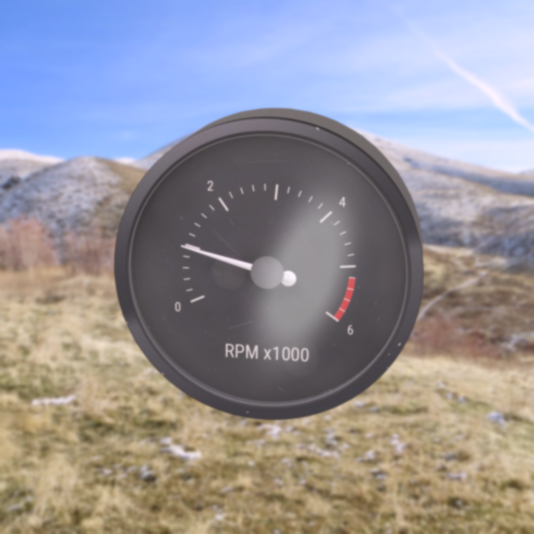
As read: 1000; rpm
